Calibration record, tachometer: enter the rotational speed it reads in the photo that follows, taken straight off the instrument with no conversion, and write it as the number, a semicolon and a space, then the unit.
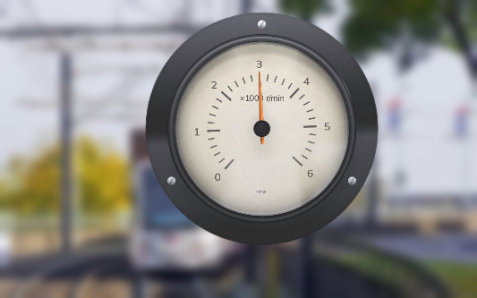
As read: 3000; rpm
